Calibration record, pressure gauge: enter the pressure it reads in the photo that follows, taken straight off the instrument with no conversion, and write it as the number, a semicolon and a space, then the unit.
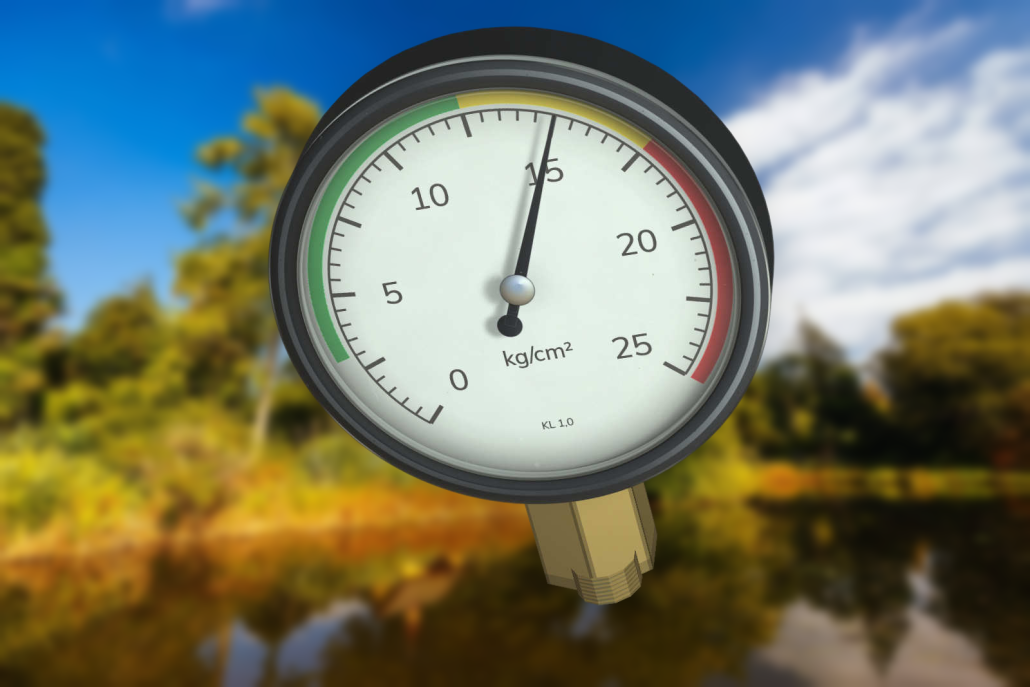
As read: 15; kg/cm²
